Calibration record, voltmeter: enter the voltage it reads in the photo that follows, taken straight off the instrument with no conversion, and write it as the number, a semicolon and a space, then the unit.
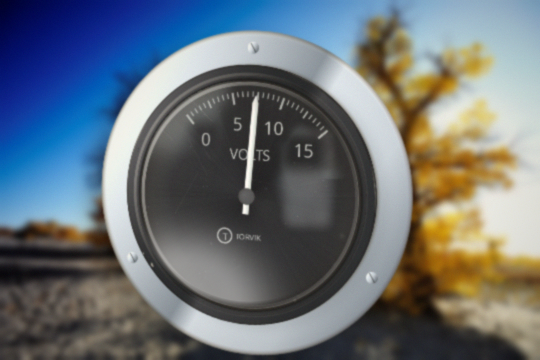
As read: 7.5; V
